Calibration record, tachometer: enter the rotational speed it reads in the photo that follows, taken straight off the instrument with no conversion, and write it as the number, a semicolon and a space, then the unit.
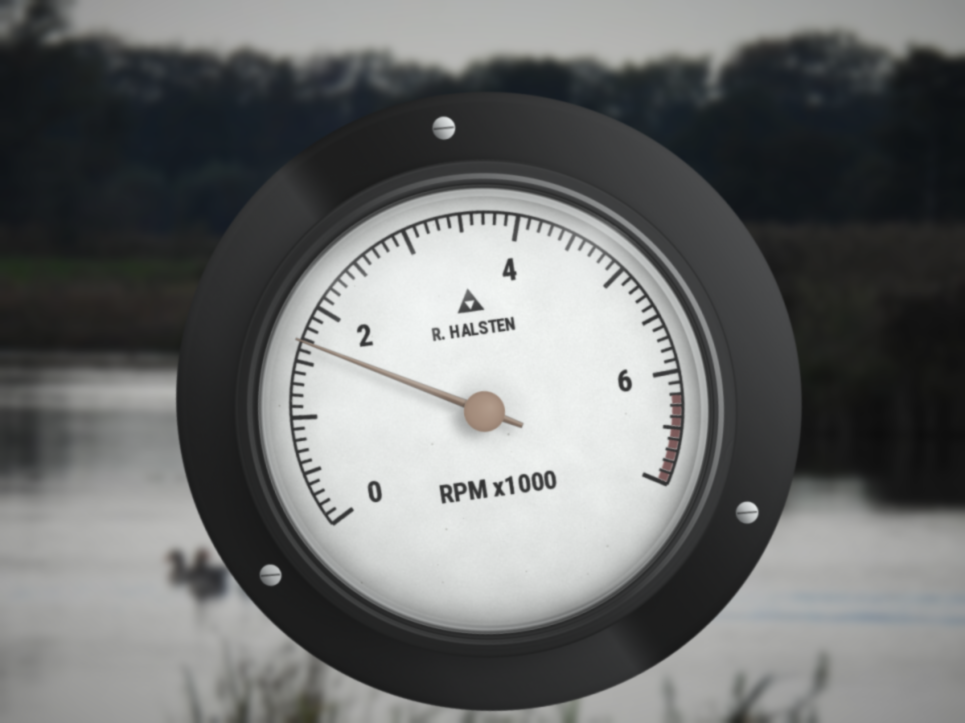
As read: 1700; rpm
